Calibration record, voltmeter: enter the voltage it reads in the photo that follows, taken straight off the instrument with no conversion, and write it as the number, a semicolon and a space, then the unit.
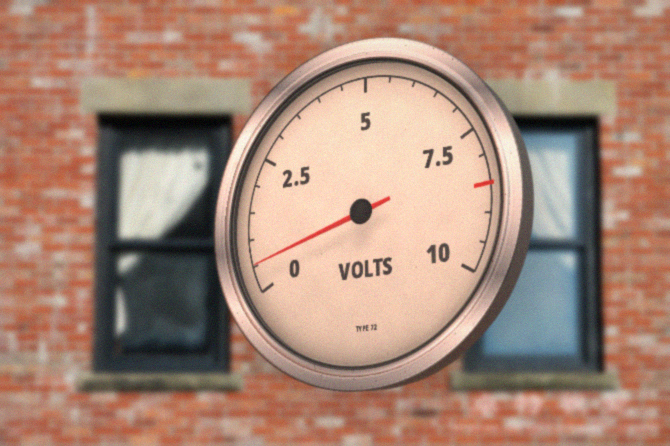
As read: 0.5; V
